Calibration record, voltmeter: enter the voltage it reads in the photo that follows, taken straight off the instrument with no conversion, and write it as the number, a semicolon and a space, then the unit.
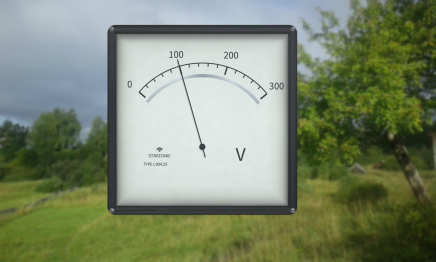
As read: 100; V
